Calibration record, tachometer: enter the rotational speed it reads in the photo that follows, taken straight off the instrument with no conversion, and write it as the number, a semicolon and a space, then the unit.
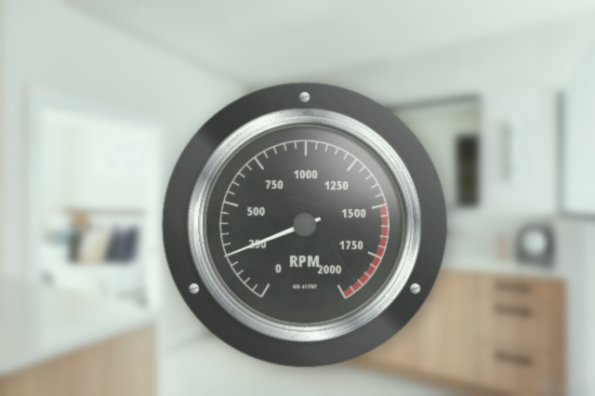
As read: 250; rpm
